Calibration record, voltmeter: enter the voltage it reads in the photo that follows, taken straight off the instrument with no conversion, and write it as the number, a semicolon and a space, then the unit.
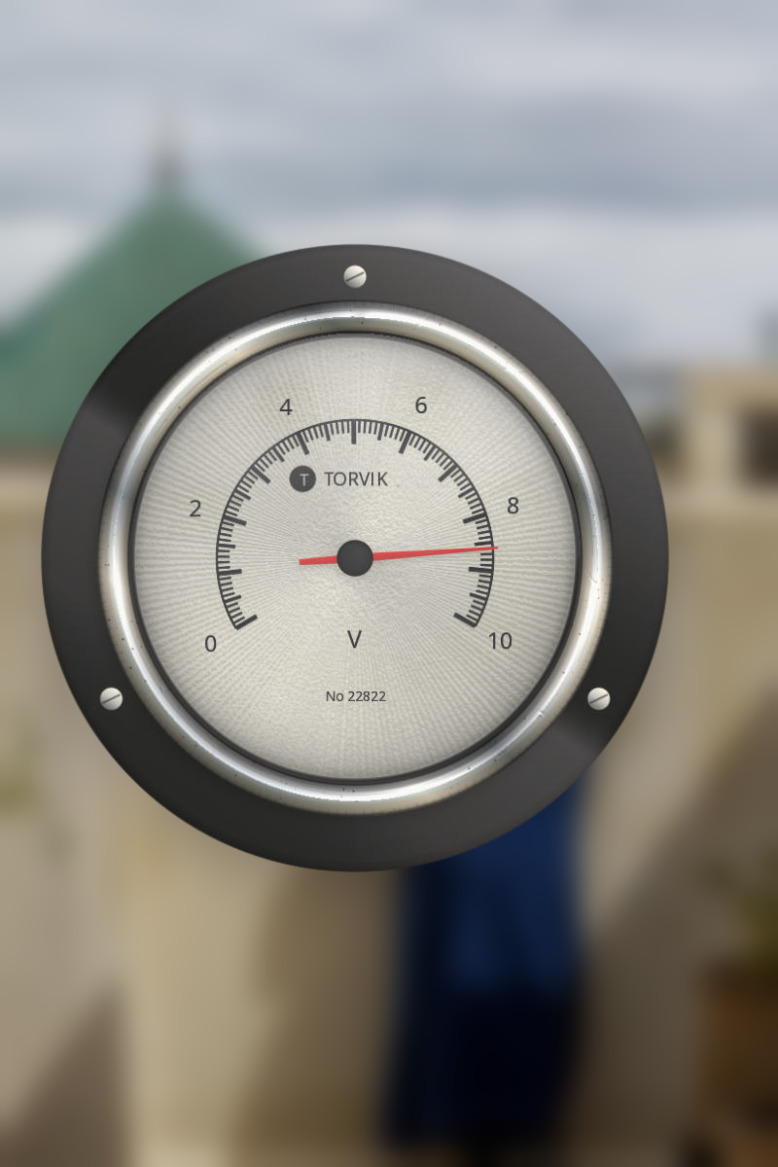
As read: 8.6; V
